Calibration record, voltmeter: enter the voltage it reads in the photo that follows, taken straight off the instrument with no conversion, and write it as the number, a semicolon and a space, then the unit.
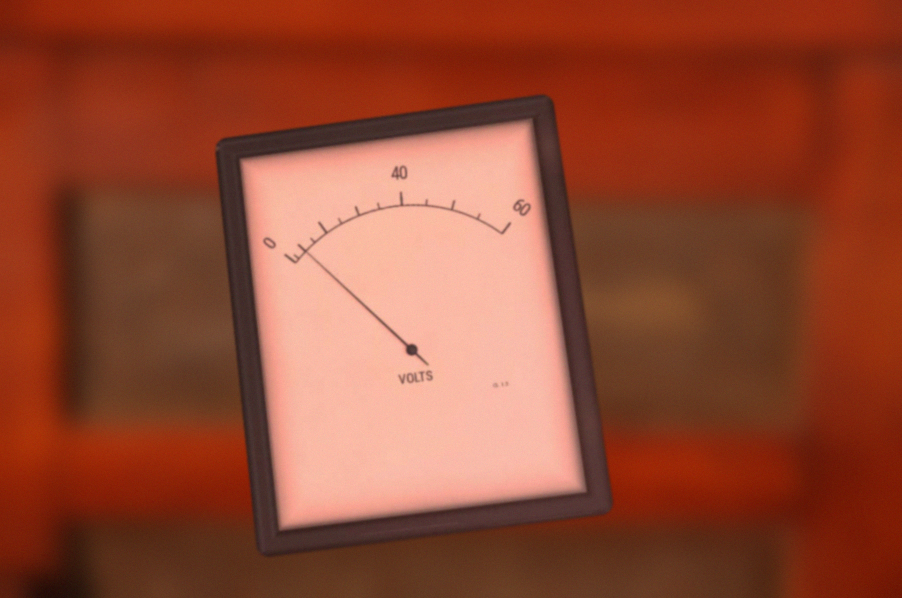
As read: 10; V
